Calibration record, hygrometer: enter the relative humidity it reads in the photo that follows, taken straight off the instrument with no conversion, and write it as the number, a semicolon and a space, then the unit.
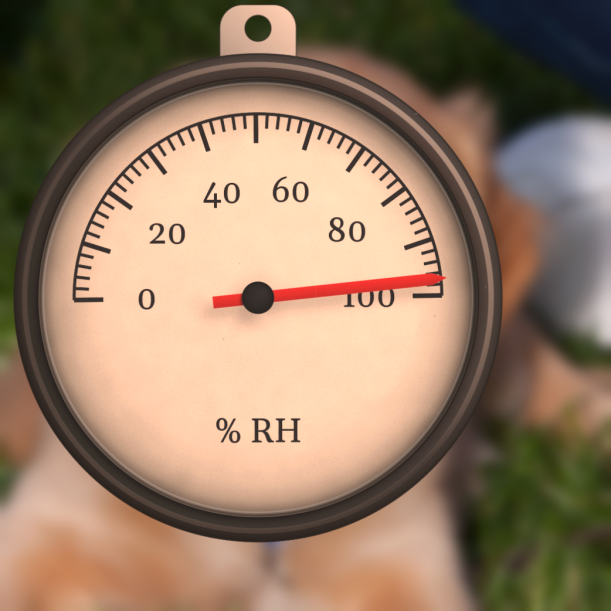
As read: 97; %
